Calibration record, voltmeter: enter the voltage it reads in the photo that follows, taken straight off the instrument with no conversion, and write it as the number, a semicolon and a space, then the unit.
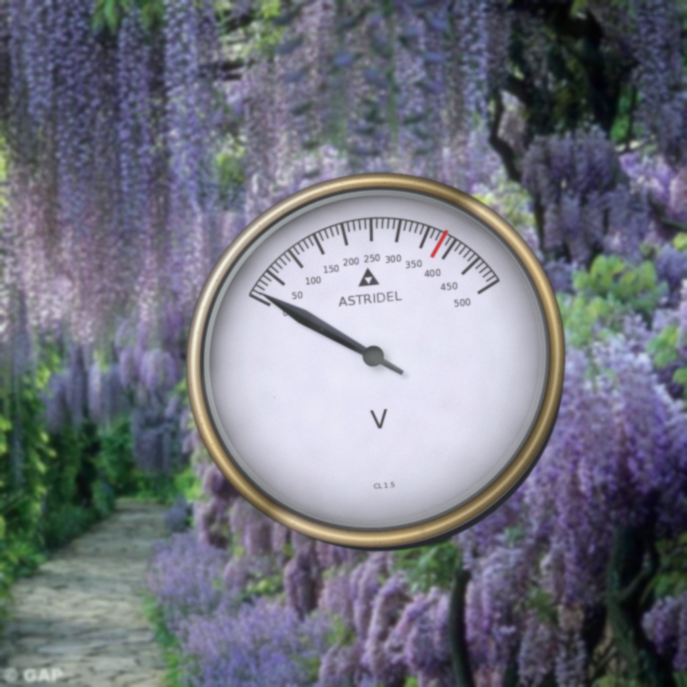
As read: 10; V
